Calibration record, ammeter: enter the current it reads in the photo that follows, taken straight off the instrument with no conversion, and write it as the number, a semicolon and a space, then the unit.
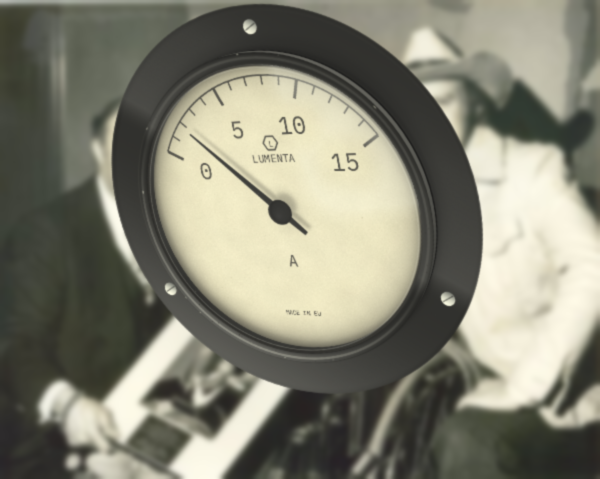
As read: 2; A
